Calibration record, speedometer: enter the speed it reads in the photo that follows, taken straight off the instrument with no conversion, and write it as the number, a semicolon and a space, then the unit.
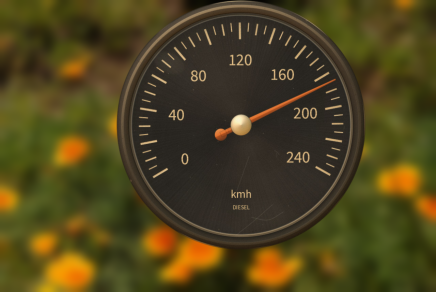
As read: 185; km/h
